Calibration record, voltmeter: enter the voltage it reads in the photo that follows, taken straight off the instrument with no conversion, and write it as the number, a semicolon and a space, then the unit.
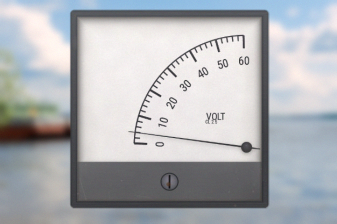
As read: 4; V
